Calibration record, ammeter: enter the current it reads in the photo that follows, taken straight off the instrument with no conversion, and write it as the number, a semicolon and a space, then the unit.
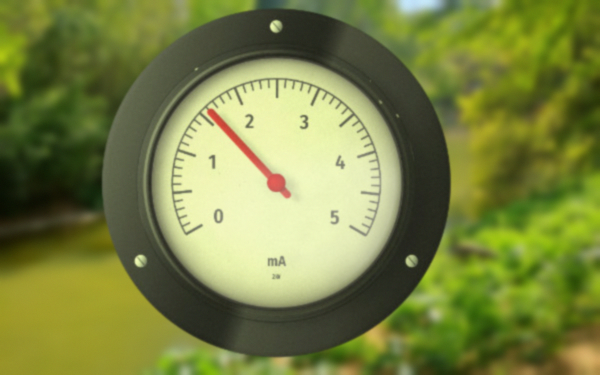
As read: 1.6; mA
